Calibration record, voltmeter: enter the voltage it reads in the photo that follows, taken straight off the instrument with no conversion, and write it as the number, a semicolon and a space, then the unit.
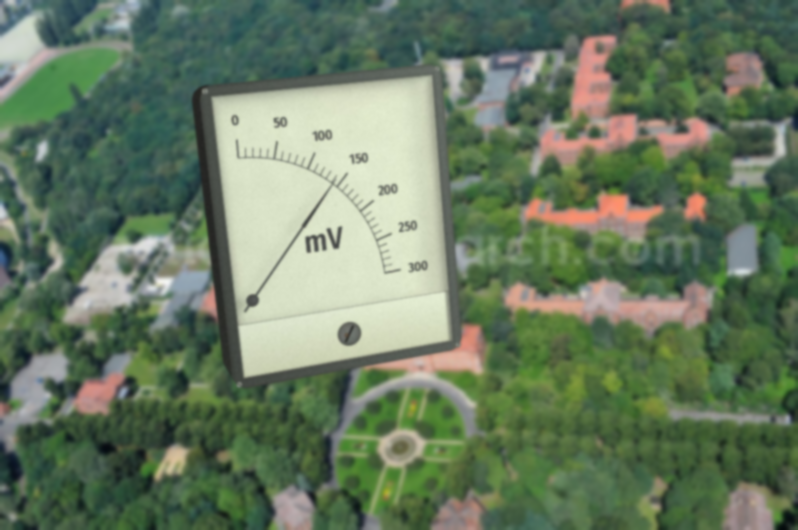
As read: 140; mV
